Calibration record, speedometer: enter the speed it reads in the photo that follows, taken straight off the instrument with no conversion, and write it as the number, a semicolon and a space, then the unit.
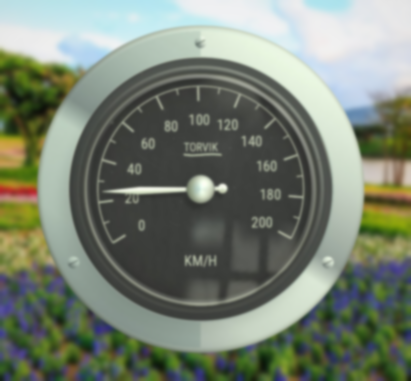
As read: 25; km/h
